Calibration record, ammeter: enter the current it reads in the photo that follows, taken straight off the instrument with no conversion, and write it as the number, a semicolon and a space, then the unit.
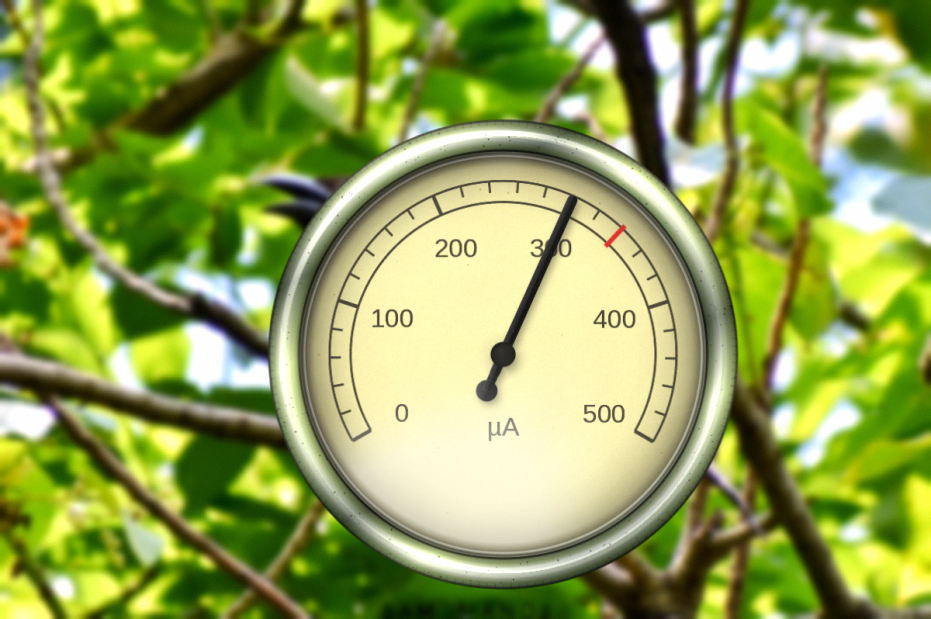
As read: 300; µA
